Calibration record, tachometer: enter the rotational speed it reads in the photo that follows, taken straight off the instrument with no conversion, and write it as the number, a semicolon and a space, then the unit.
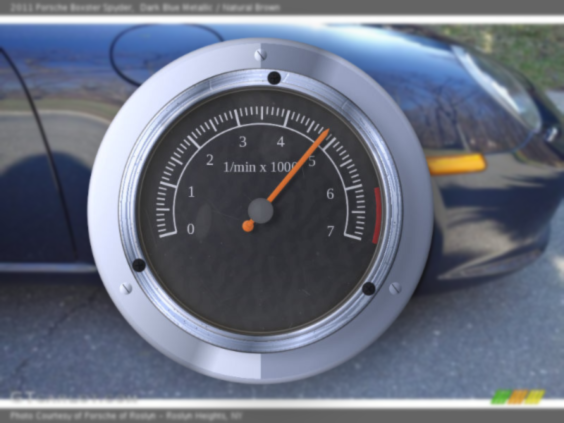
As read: 4800; rpm
